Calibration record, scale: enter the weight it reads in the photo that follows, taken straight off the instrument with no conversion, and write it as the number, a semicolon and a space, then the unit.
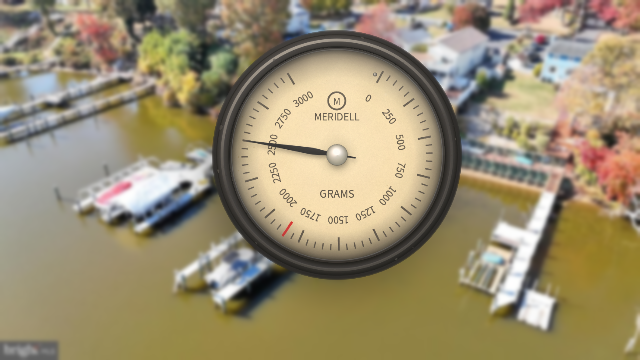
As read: 2500; g
